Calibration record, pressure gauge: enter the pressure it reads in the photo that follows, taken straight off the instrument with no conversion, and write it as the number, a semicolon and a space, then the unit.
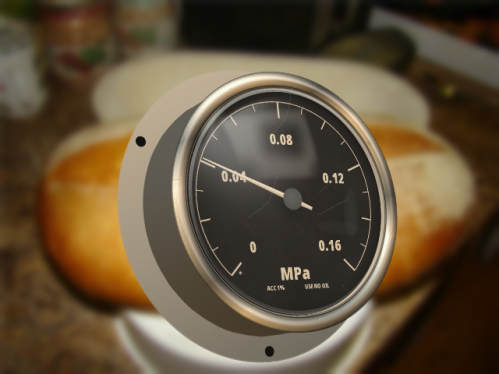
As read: 0.04; MPa
